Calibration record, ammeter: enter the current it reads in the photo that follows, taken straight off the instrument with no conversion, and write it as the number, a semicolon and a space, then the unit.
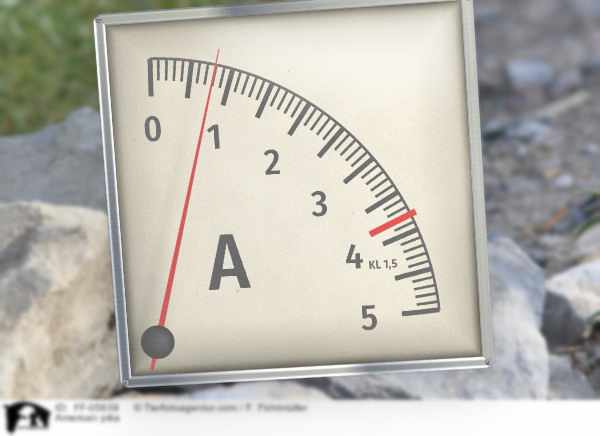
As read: 0.8; A
